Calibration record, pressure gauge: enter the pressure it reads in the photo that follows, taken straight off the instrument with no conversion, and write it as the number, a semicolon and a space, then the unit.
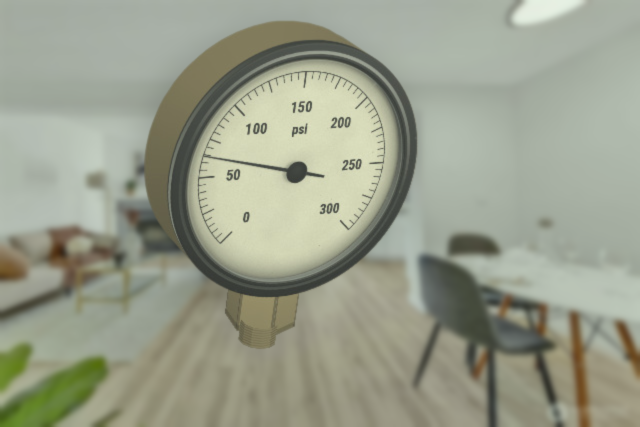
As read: 65; psi
